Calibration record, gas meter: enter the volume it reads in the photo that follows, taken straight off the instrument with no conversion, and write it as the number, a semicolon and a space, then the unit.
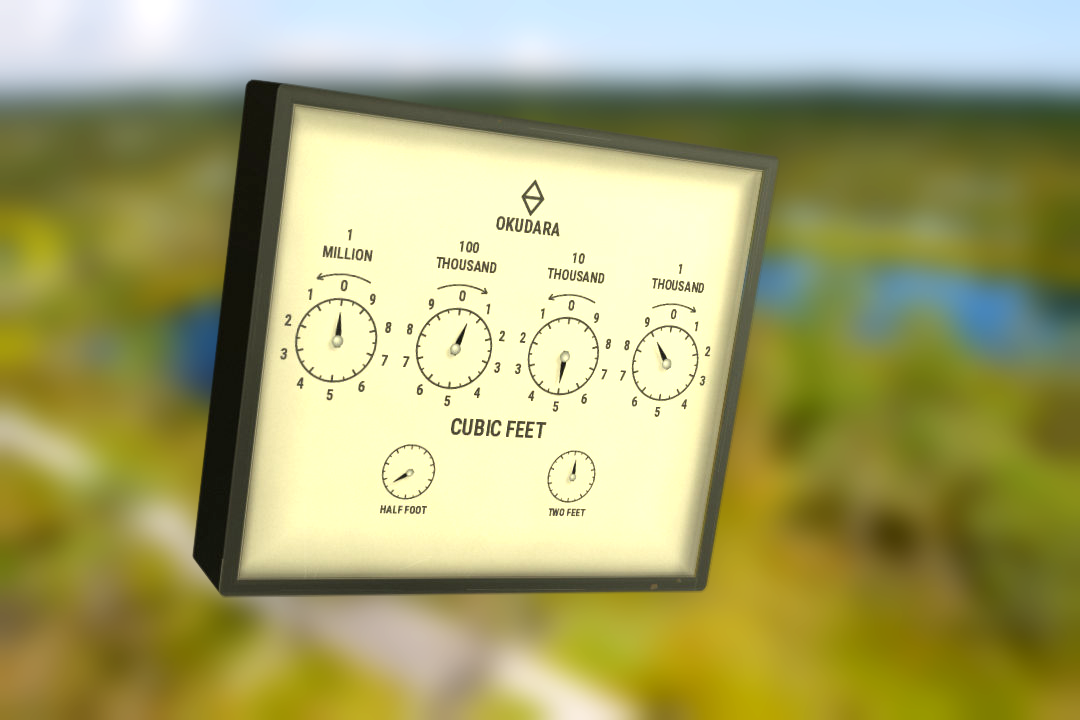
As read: 4900; ft³
